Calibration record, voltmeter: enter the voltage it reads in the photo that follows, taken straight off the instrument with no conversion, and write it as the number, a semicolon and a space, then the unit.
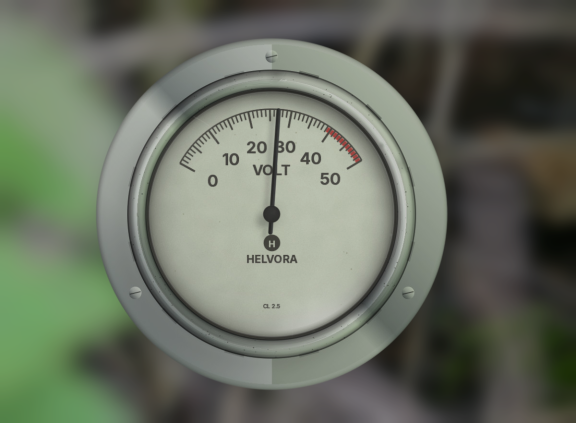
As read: 27; V
